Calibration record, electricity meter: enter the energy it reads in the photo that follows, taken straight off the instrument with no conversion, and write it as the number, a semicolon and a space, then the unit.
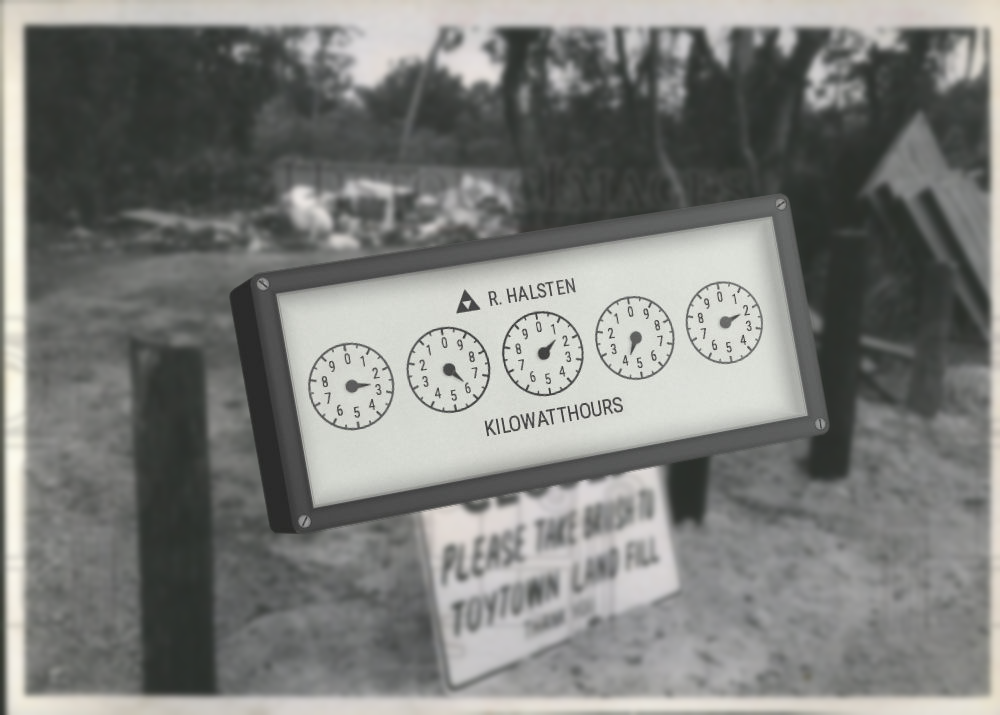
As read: 26142; kWh
